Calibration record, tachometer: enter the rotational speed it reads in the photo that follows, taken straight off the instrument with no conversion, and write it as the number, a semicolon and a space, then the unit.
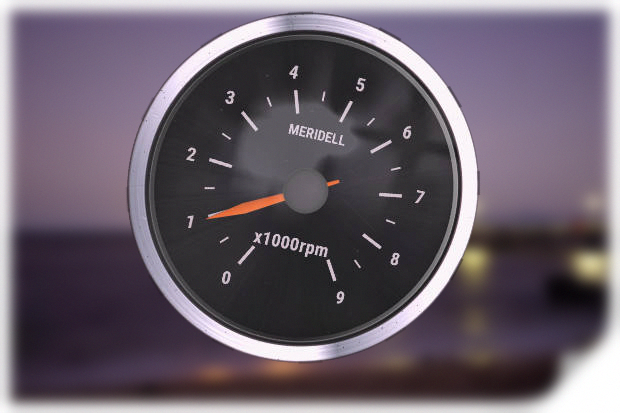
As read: 1000; rpm
